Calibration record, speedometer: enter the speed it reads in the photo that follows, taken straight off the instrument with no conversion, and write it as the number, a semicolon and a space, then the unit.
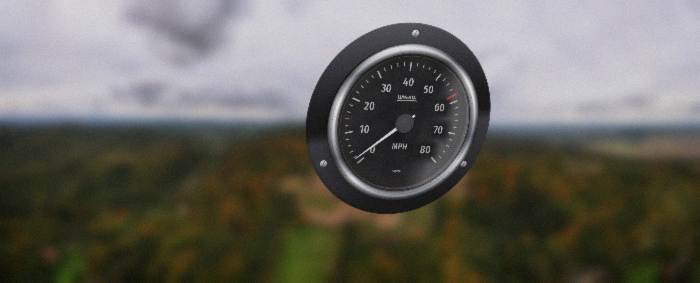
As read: 2; mph
